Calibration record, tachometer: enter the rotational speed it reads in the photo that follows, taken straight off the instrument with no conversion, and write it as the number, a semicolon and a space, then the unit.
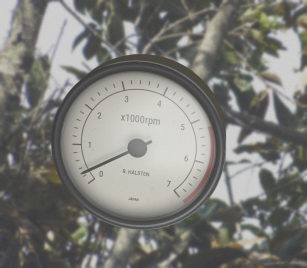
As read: 300; rpm
